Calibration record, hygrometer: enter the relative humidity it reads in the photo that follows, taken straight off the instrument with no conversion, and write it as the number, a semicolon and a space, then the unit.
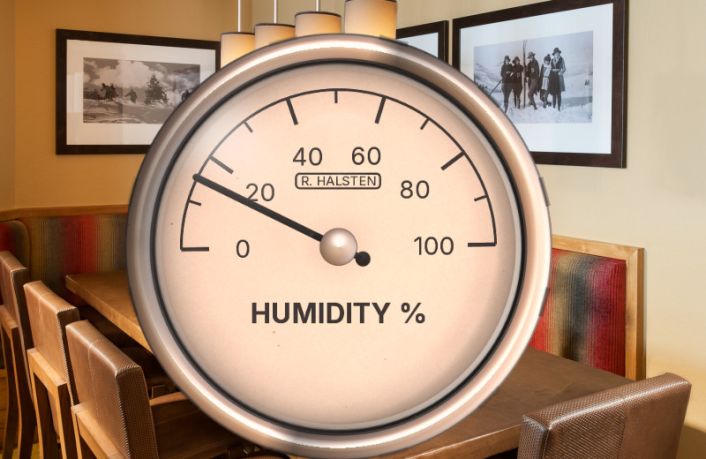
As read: 15; %
